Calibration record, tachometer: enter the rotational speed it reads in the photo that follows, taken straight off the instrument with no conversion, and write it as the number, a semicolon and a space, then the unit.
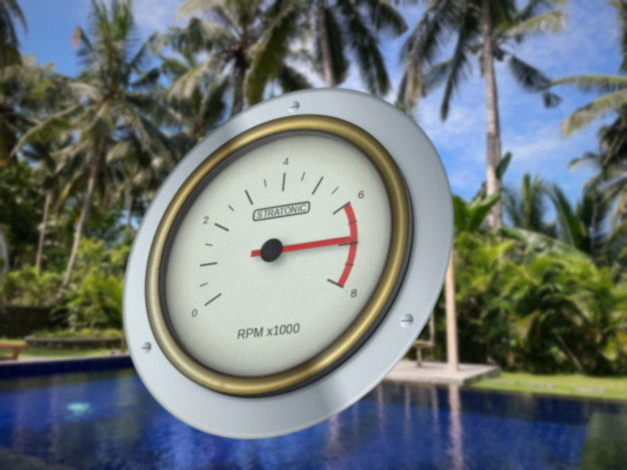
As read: 7000; rpm
